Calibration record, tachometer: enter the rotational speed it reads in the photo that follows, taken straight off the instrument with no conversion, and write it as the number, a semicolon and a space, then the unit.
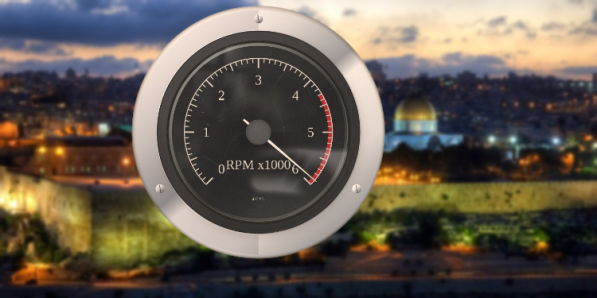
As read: 5900; rpm
